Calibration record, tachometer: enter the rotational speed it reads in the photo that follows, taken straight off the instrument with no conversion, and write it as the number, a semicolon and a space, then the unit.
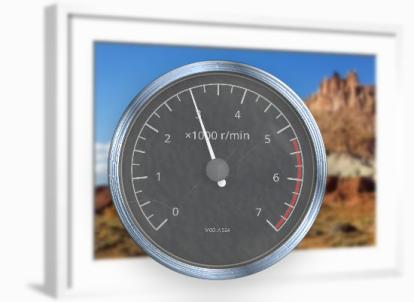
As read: 3000; rpm
